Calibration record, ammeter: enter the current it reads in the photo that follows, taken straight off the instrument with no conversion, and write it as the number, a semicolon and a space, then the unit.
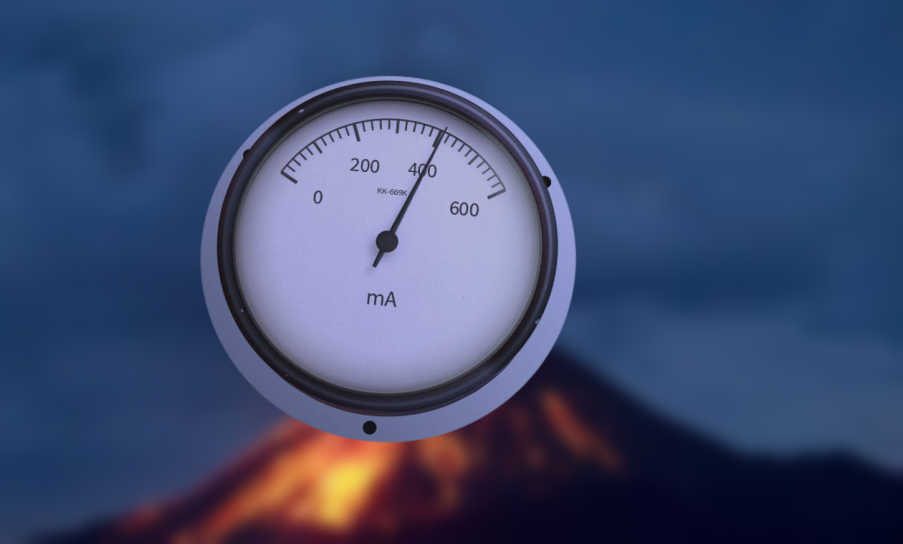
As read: 410; mA
